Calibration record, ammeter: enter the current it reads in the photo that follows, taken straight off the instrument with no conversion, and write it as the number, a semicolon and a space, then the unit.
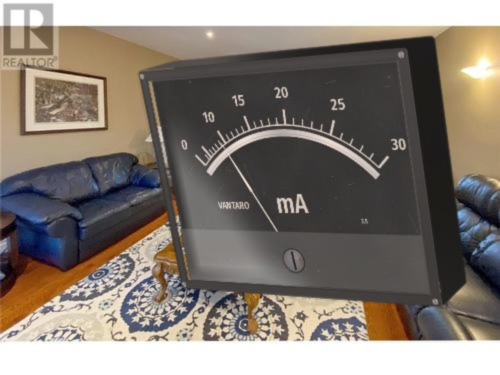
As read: 10; mA
